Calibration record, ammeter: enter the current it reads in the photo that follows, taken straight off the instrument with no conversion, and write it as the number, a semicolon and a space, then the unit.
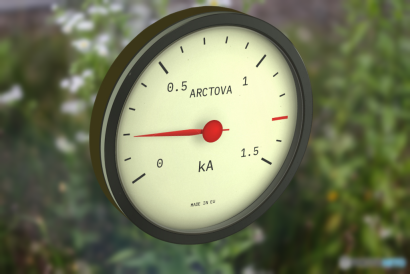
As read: 0.2; kA
